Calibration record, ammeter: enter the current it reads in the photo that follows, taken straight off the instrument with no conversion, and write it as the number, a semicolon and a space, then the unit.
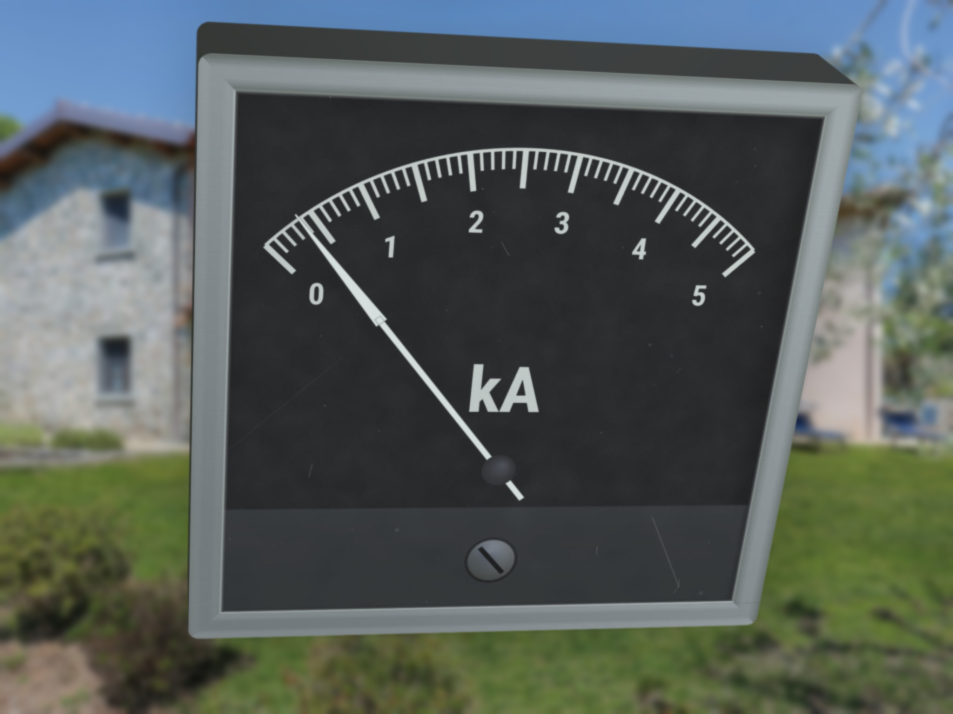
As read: 0.4; kA
